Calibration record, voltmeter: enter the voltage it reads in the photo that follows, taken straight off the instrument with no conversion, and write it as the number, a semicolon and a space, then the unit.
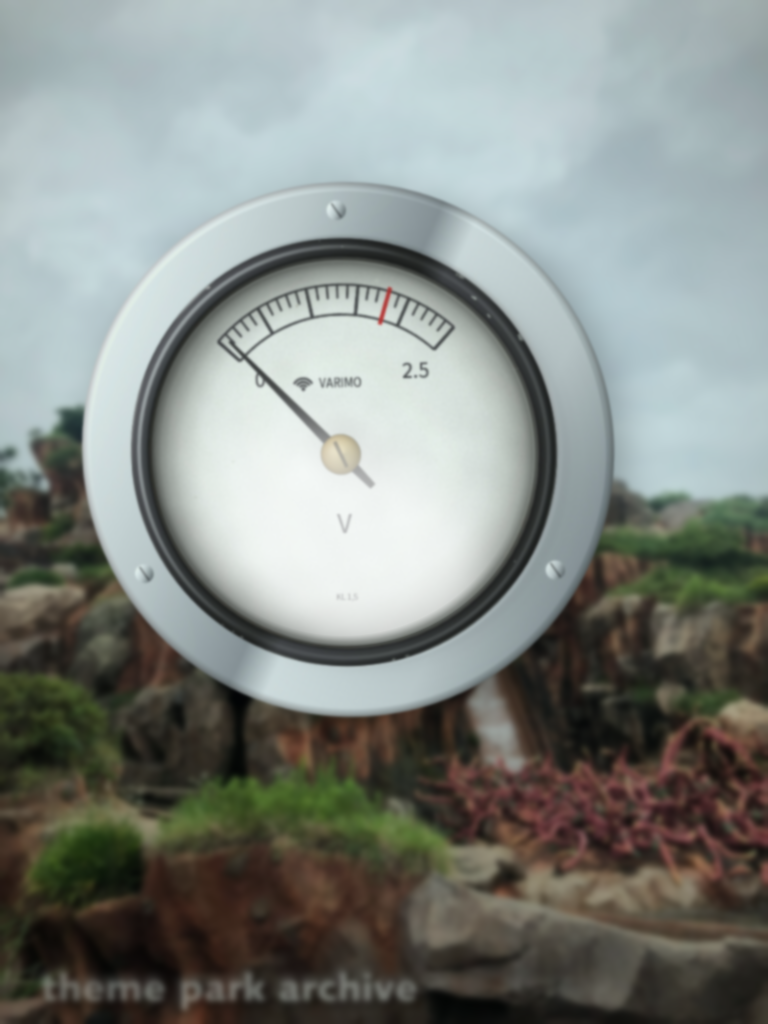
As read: 0.1; V
